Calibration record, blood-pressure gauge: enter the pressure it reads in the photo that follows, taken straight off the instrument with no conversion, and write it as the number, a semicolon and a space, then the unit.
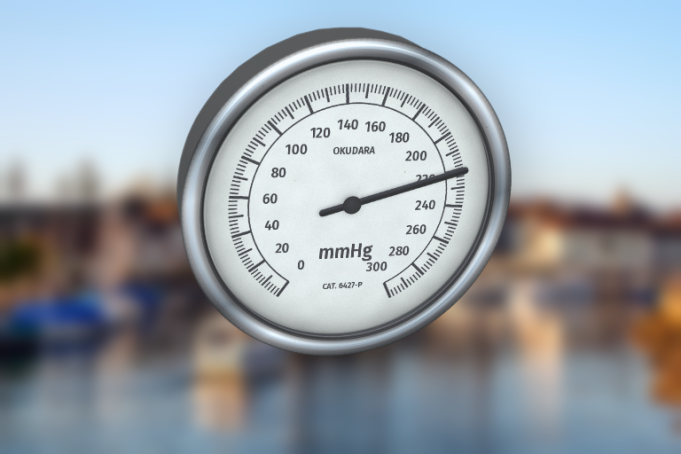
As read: 220; mmHg
